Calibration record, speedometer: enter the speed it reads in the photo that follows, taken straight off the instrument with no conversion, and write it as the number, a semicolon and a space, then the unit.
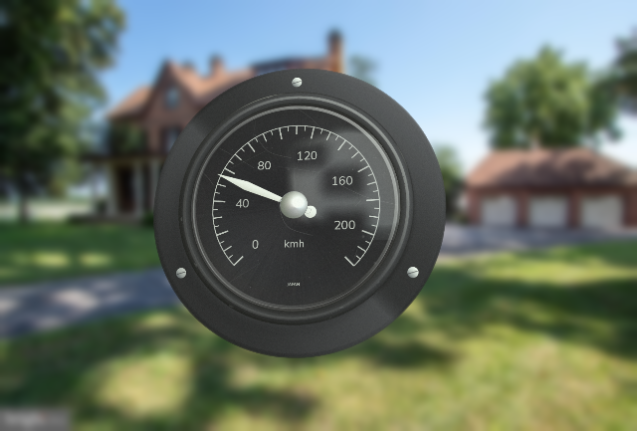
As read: 55; km/h
